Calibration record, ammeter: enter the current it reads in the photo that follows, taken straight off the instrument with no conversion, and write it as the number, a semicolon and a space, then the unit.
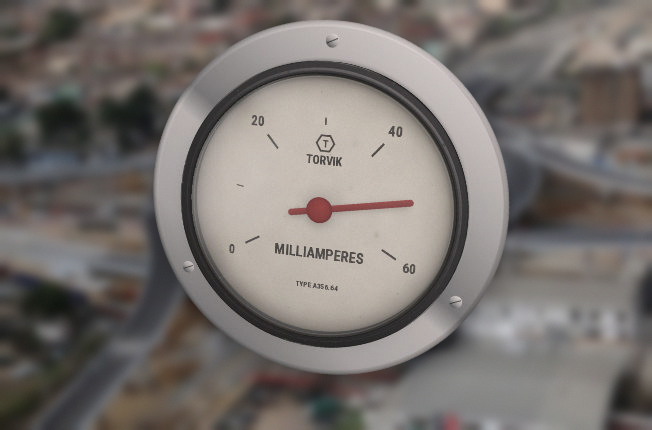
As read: 50; mA
